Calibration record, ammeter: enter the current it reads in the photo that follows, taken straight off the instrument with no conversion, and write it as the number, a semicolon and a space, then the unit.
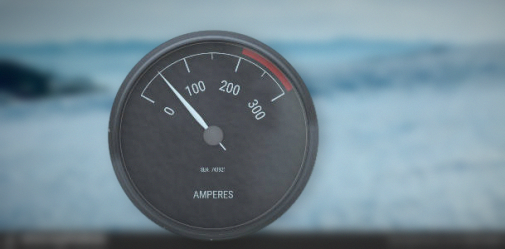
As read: 50; A
